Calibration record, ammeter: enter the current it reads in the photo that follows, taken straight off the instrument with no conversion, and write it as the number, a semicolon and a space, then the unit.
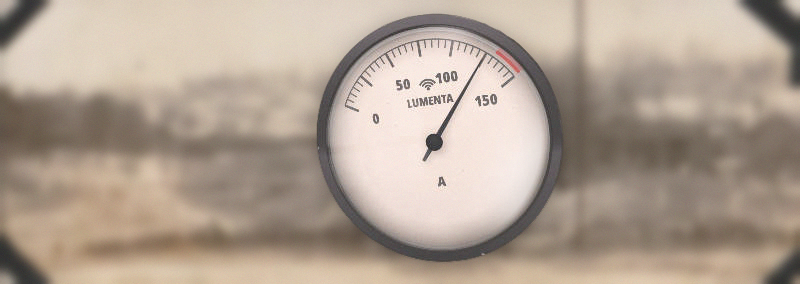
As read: 125; A
